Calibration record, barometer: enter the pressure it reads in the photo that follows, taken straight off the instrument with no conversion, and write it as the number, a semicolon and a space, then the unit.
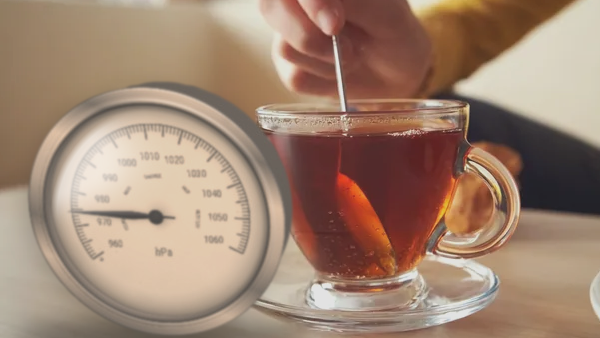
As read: 975; hPa
